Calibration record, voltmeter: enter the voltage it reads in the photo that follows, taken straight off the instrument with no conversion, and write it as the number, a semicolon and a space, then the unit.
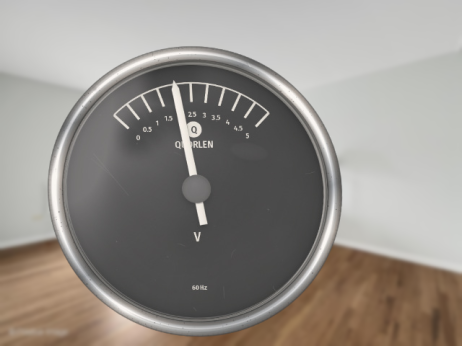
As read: 2; V
